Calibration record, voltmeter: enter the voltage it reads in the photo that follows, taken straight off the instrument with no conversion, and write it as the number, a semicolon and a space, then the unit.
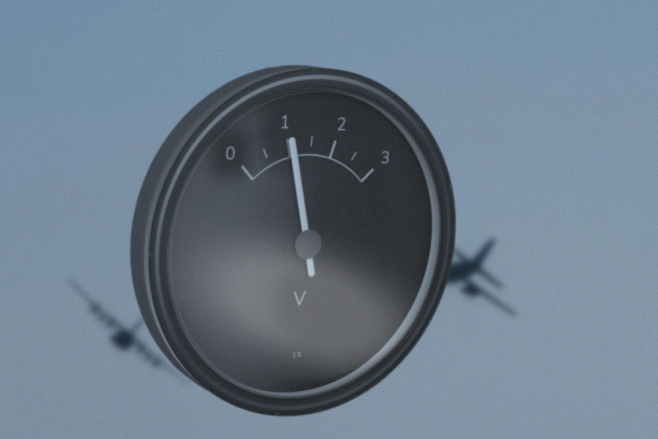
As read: 1; V
